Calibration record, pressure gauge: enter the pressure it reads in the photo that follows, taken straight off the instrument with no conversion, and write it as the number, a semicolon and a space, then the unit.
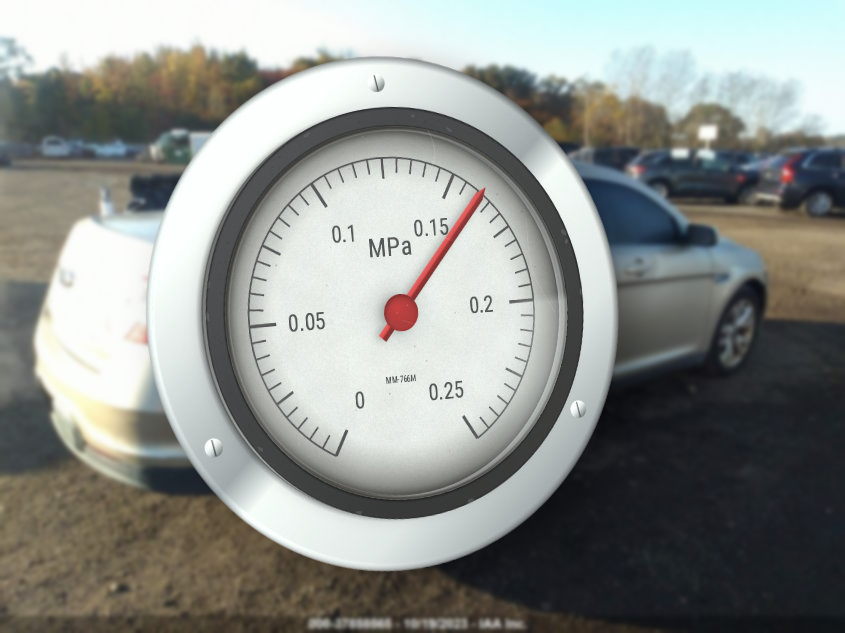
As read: 0.16; MPa
